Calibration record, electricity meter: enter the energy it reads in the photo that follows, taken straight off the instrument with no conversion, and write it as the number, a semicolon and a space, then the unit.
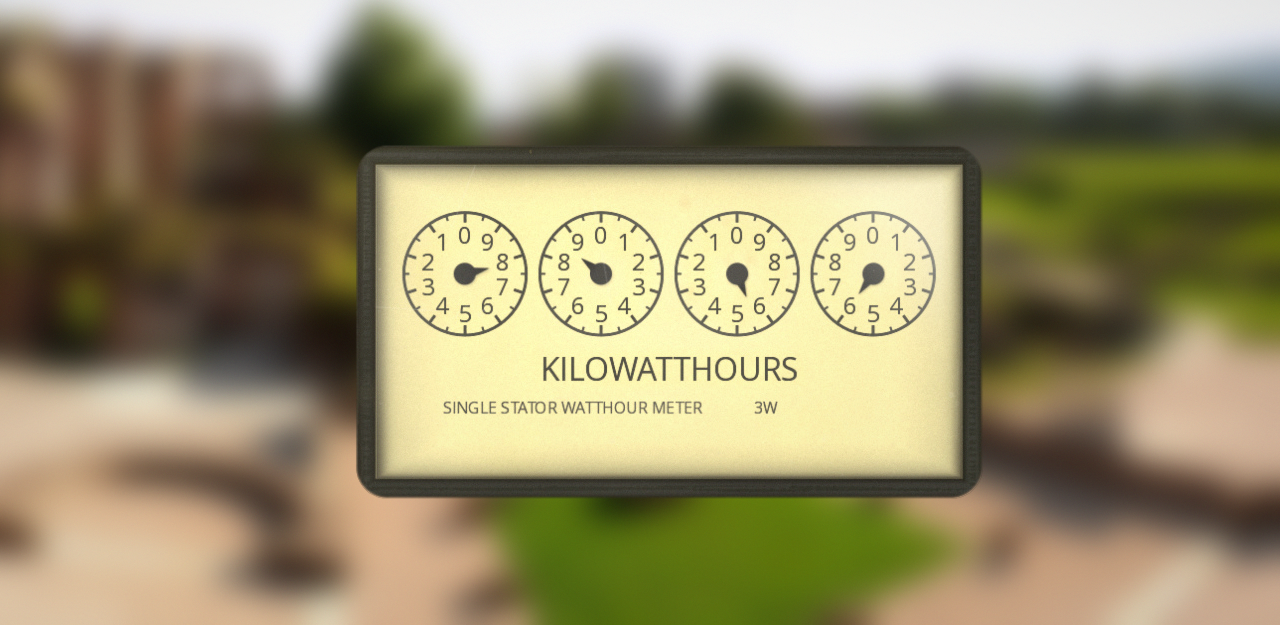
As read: 7856; kWh
